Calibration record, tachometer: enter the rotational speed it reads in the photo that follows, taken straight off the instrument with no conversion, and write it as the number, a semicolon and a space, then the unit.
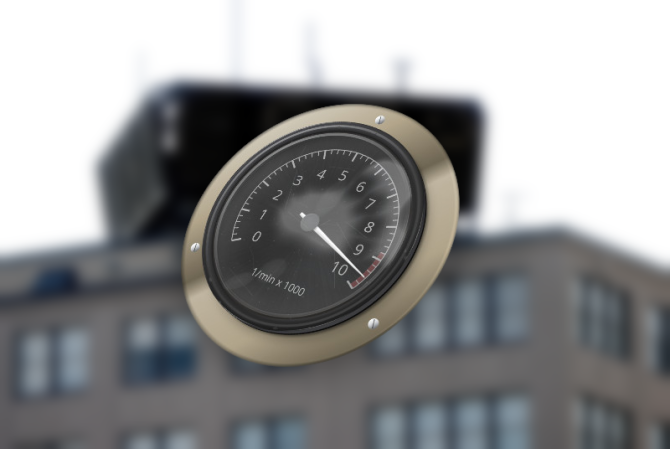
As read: 9600; rpm
